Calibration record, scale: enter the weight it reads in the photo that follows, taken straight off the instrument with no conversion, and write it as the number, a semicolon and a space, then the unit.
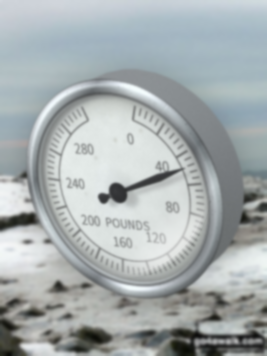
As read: 48; lb
